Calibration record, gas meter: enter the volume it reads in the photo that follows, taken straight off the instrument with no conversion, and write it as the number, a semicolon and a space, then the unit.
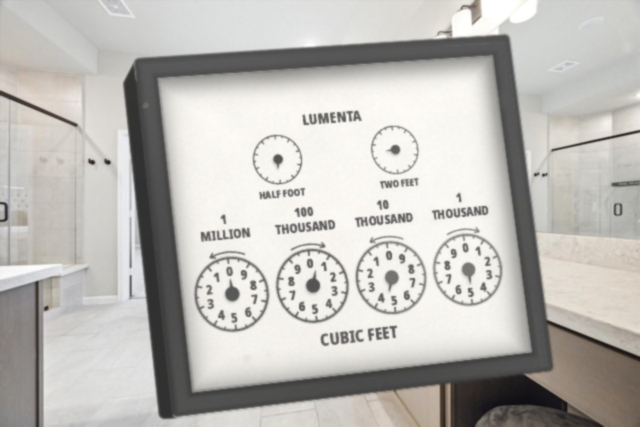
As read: 4500; ft³
